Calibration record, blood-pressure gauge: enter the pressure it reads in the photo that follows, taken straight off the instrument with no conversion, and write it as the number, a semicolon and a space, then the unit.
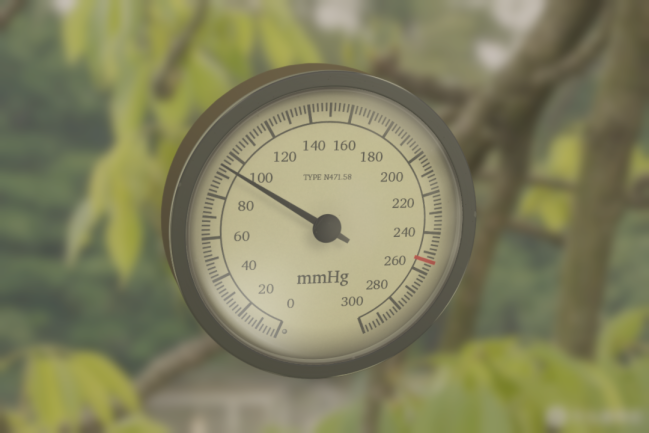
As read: 94; mmHg
